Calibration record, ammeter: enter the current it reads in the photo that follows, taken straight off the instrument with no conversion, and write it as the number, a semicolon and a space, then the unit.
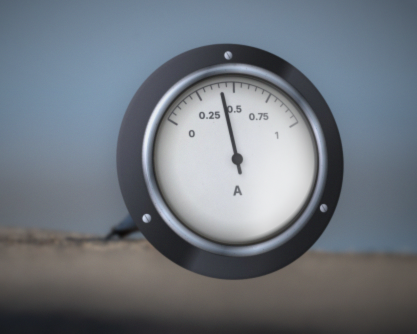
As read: 0.4; A
